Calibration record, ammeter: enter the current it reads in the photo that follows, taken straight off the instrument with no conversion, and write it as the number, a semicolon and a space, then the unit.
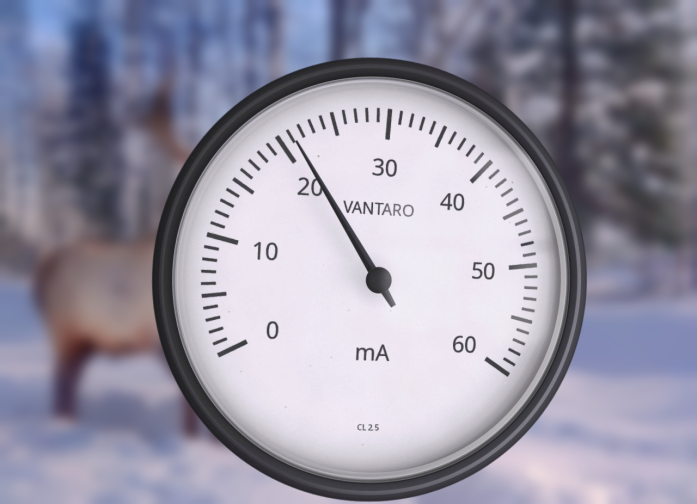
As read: 21; mA
